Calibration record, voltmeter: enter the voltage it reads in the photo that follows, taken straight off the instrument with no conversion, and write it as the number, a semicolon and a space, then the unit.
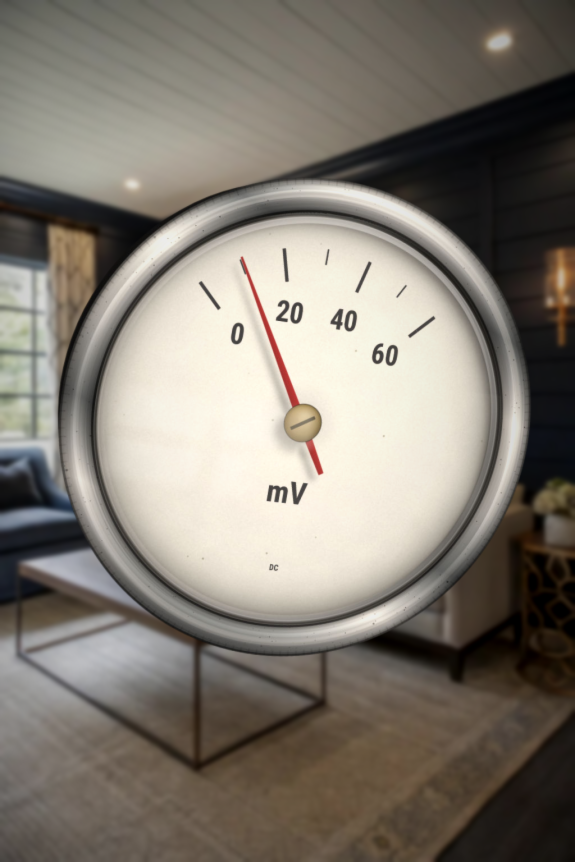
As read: 10; mV
